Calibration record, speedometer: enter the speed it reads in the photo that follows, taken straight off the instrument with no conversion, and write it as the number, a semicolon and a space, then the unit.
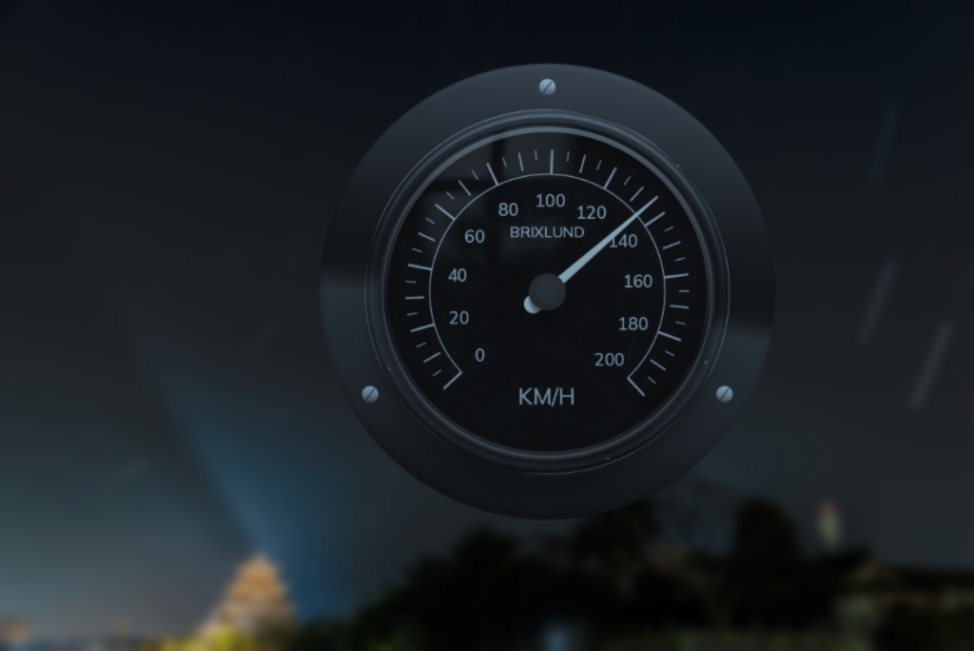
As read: 135; km/h
